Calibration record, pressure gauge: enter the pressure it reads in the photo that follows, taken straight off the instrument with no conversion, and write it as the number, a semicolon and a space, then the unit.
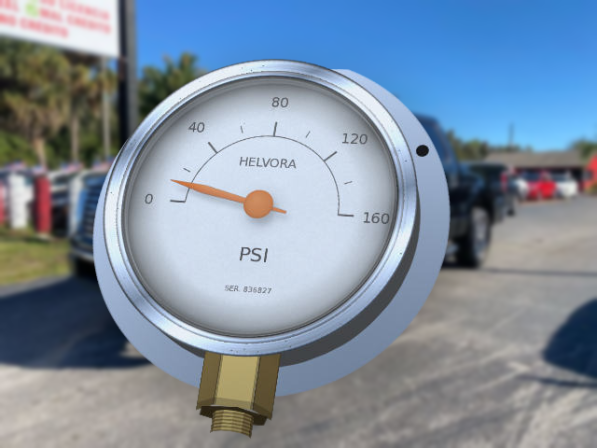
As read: 10; psi
